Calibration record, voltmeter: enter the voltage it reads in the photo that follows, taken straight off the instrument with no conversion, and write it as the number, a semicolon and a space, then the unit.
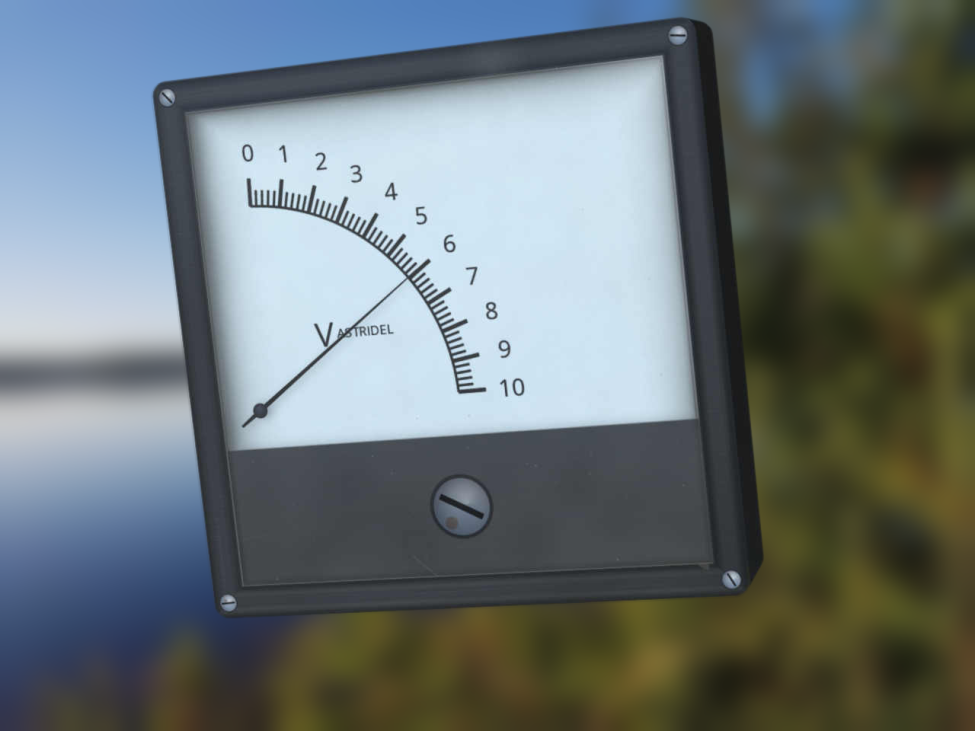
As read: 6; V
